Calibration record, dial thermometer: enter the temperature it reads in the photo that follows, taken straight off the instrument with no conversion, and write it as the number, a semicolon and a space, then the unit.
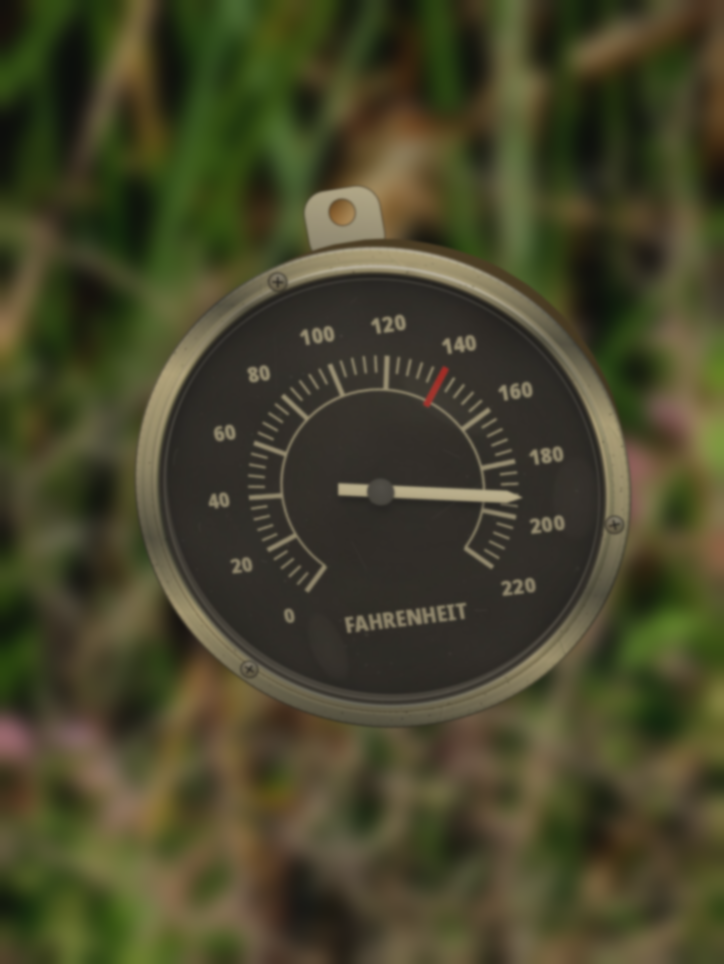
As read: 192; °F
